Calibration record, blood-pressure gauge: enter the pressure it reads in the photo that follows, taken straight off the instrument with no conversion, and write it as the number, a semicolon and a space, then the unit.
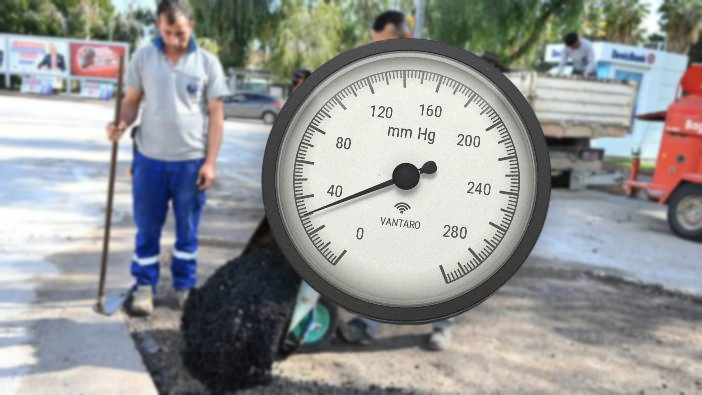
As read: 30; mmHg
